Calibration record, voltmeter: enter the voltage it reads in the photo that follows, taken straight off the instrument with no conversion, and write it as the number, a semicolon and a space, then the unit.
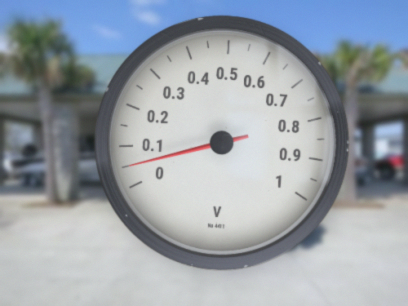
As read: 0.05; V
